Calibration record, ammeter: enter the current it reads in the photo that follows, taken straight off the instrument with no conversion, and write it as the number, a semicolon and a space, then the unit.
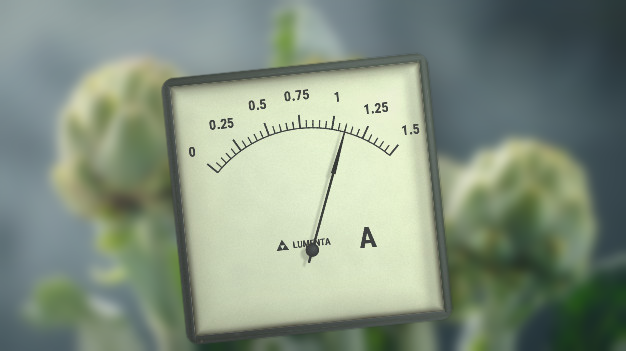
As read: 1.1; A
